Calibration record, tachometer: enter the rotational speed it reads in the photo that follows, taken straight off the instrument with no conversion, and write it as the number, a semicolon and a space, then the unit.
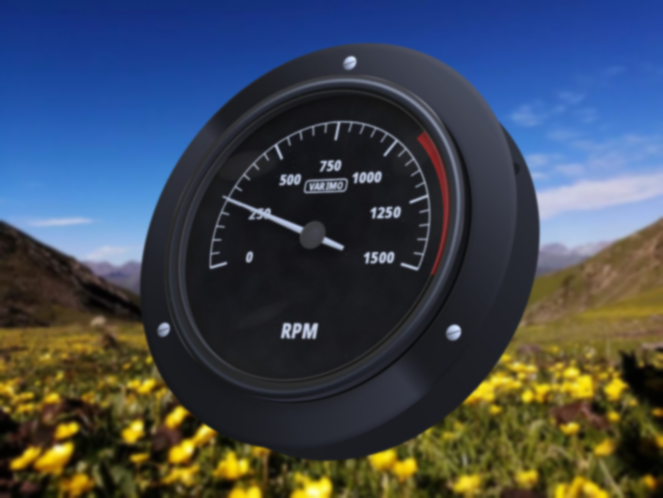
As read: 250; rpm
